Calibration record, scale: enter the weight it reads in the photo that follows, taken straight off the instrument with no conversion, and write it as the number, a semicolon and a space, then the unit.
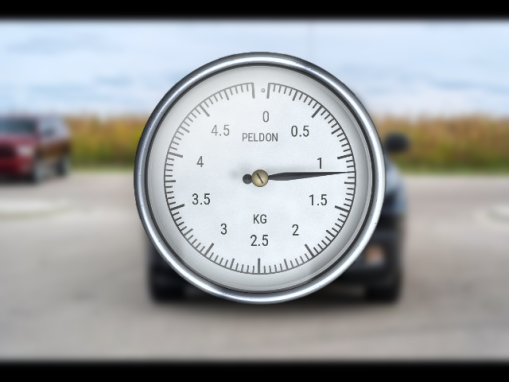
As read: 1.15; kg
